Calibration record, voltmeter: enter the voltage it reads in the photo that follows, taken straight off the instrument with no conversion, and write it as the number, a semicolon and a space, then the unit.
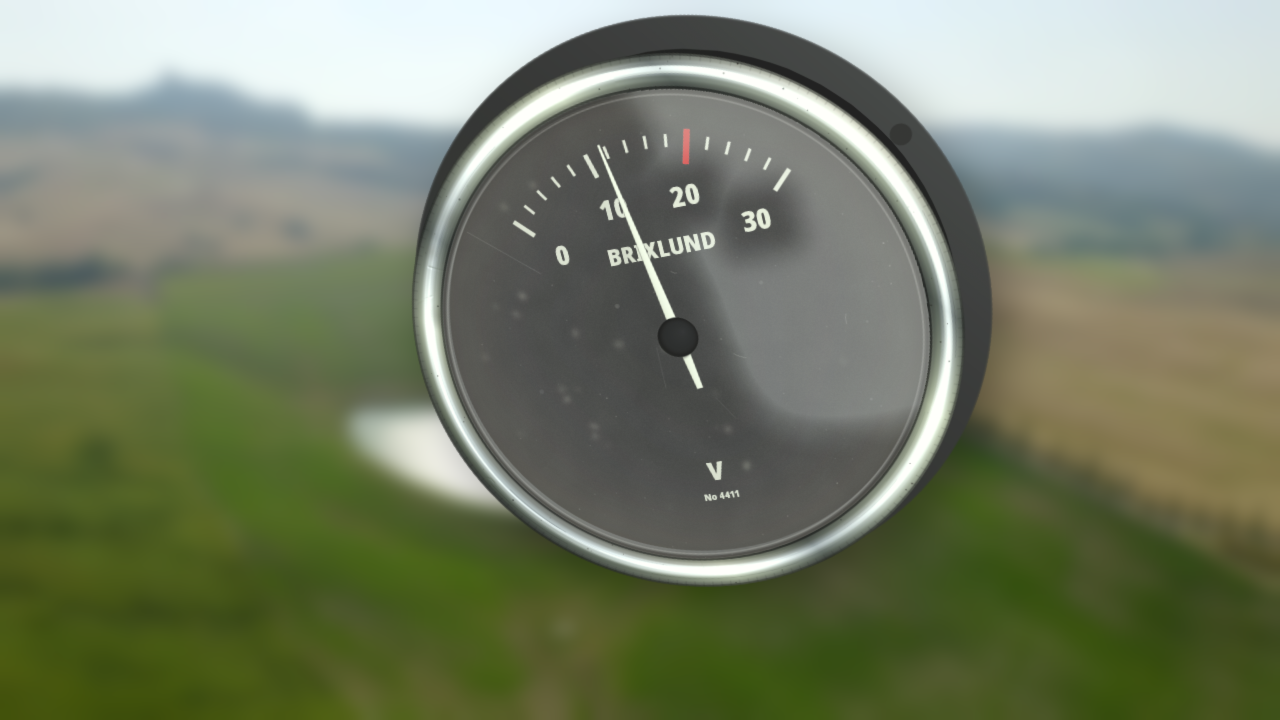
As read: 12; V
